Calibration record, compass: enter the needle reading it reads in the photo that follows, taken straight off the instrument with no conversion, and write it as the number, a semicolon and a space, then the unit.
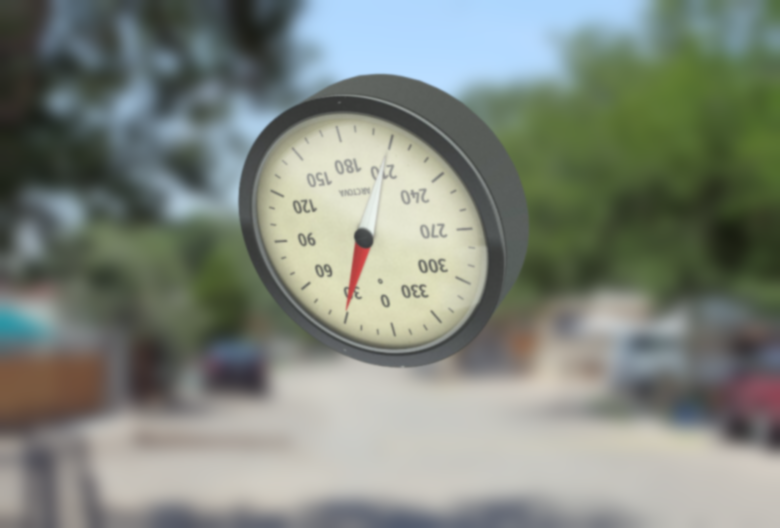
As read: 30; °
